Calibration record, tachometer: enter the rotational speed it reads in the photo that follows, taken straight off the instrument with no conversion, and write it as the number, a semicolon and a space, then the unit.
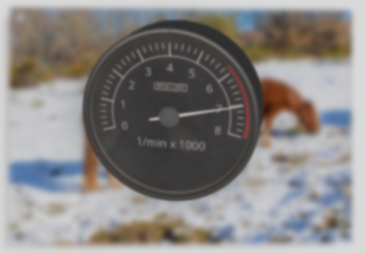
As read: 7000; rpm
